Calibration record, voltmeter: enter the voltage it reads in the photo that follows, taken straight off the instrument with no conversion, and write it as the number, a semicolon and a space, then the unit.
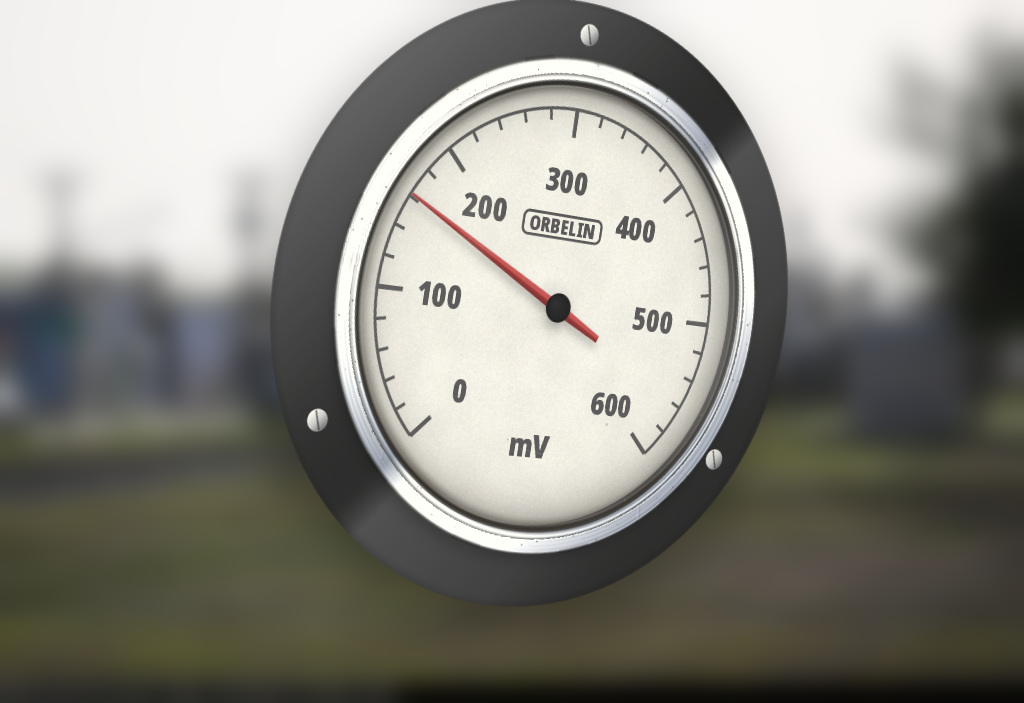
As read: 160; mV
